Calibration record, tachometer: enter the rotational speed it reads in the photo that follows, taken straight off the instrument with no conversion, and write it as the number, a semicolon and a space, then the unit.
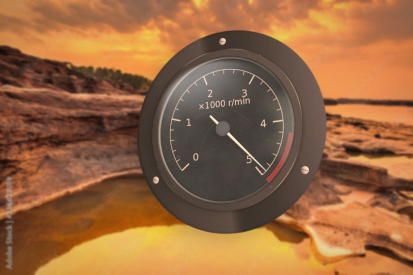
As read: 4900; rpm
